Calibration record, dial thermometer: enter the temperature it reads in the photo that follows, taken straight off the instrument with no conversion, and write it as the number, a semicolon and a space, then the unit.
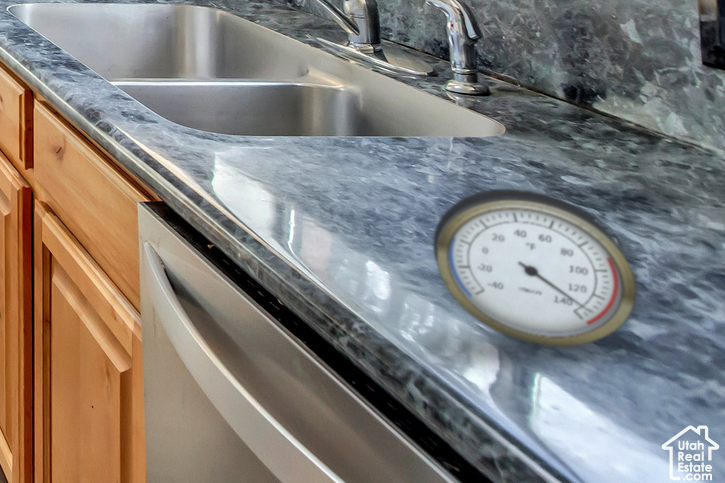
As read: 132; °F
